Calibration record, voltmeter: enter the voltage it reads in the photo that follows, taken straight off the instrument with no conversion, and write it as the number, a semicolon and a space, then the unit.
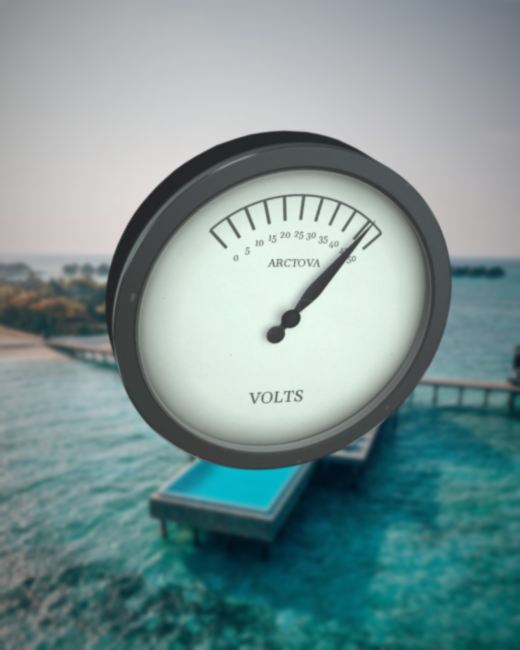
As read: 45; V
